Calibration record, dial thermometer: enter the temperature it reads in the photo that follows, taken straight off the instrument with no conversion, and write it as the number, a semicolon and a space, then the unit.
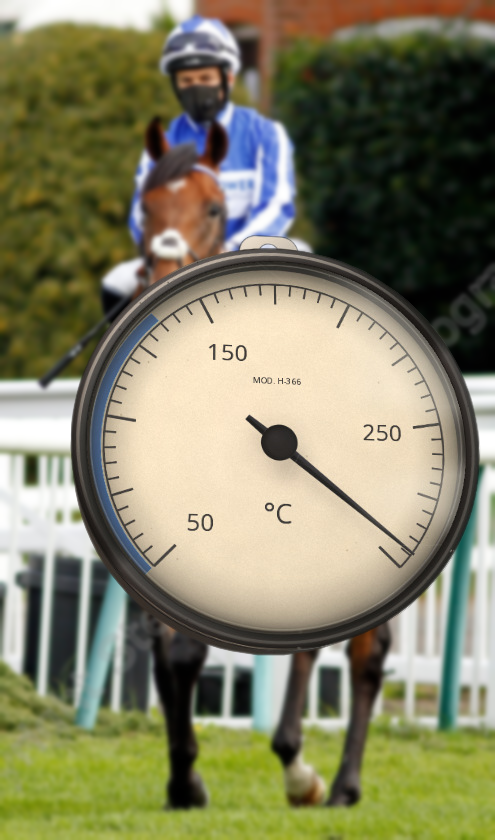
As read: 295; °C
